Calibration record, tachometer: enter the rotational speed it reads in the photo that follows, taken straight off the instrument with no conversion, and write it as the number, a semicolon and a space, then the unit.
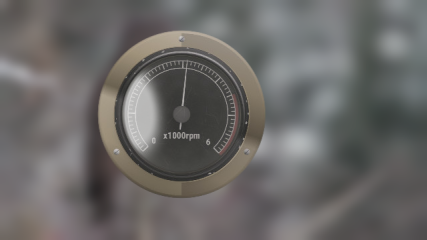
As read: 3100; rpm
